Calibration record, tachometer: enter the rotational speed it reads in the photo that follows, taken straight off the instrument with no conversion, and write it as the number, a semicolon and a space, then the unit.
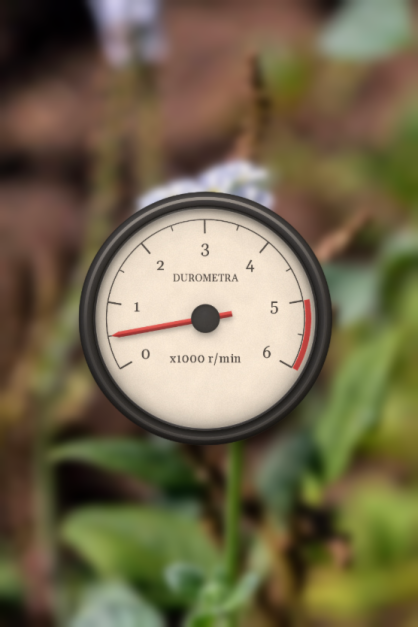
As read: 500; rpm
